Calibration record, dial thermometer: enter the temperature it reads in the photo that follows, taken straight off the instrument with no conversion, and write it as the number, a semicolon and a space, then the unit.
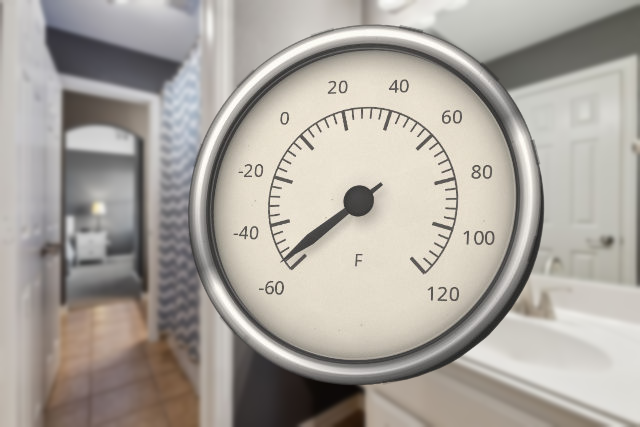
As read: -56; °F
